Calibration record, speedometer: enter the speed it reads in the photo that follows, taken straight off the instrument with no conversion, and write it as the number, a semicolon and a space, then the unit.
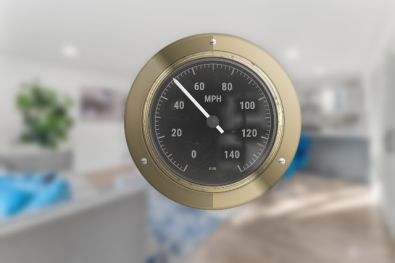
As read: 50; mph
